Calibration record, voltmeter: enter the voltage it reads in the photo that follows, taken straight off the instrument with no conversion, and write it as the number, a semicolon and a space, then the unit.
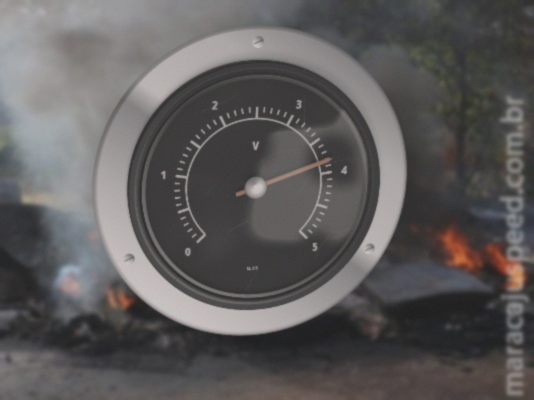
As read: 3.8; V
